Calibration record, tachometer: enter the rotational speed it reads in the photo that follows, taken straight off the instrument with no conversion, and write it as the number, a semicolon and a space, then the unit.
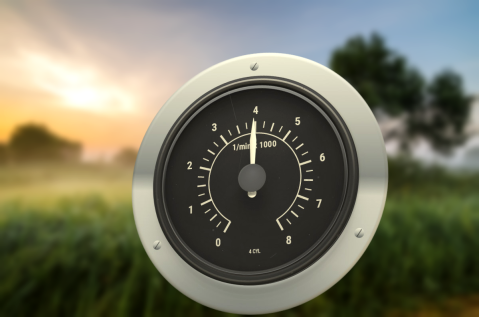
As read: 4000; rpm
